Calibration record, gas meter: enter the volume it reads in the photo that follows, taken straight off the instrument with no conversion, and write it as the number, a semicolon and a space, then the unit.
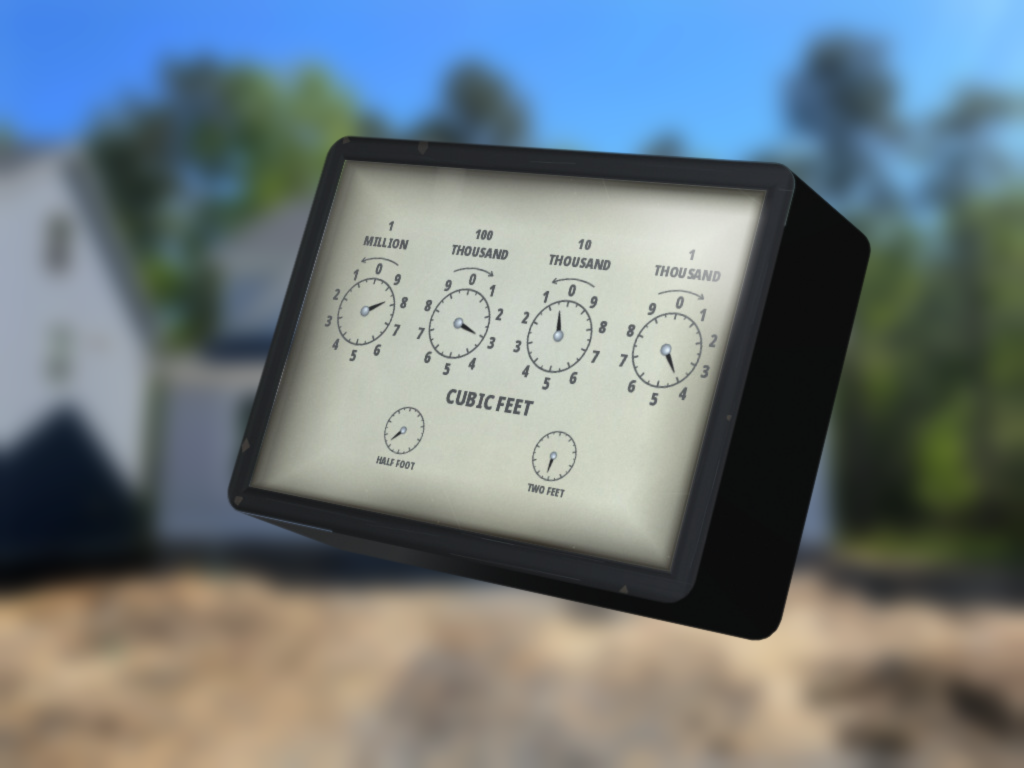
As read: 830400; ft³
